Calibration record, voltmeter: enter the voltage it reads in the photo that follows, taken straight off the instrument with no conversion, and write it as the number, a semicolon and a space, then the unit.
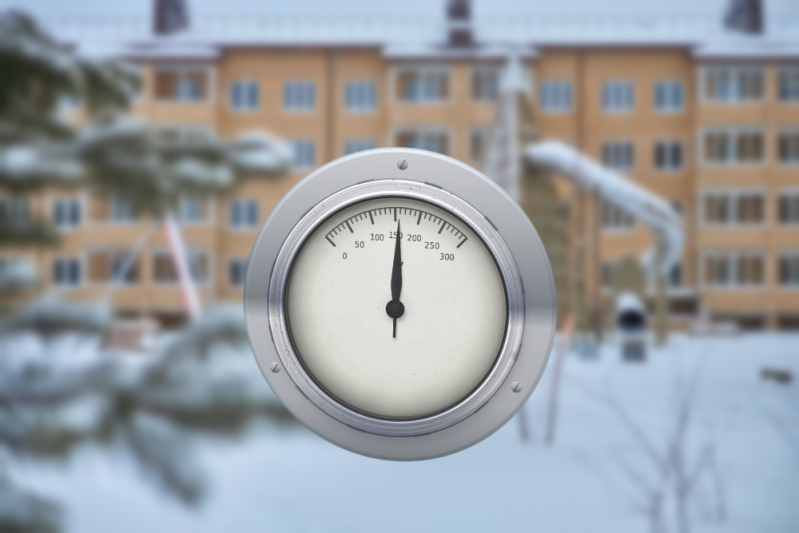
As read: 160; V
